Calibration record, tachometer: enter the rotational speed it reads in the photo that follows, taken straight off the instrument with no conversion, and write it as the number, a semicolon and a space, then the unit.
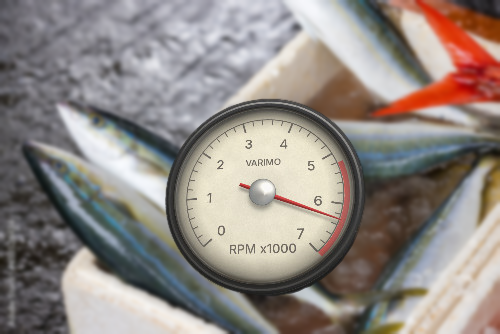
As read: 6300; rpm
